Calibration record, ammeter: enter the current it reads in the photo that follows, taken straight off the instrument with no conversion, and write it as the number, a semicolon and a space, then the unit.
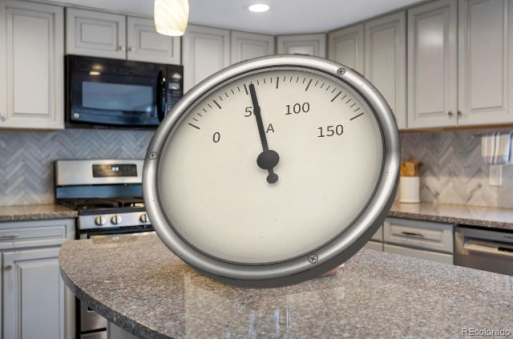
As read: 55; A
